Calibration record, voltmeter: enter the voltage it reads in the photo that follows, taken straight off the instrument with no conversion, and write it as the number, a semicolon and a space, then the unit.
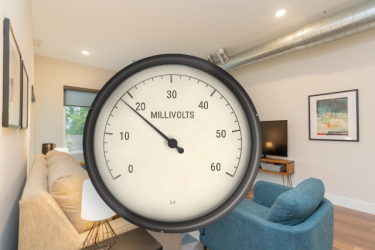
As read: 18; mV
